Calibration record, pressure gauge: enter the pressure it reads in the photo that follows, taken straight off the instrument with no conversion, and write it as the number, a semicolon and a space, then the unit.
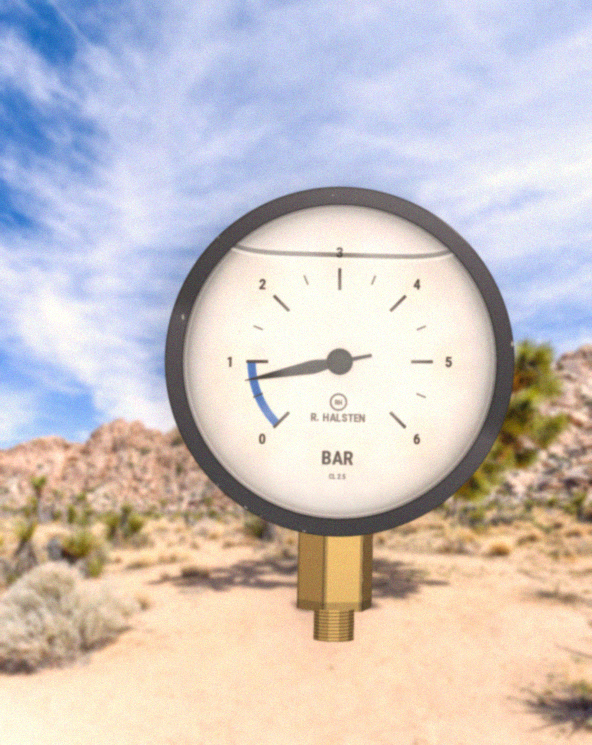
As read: 0.75; bar
